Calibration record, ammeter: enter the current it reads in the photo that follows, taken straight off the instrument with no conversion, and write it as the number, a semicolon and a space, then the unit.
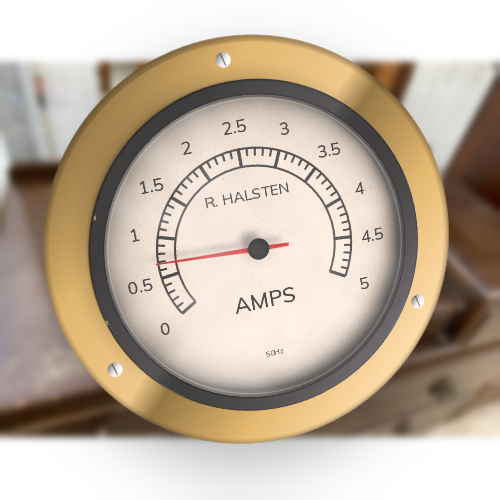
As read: 0.7; A
